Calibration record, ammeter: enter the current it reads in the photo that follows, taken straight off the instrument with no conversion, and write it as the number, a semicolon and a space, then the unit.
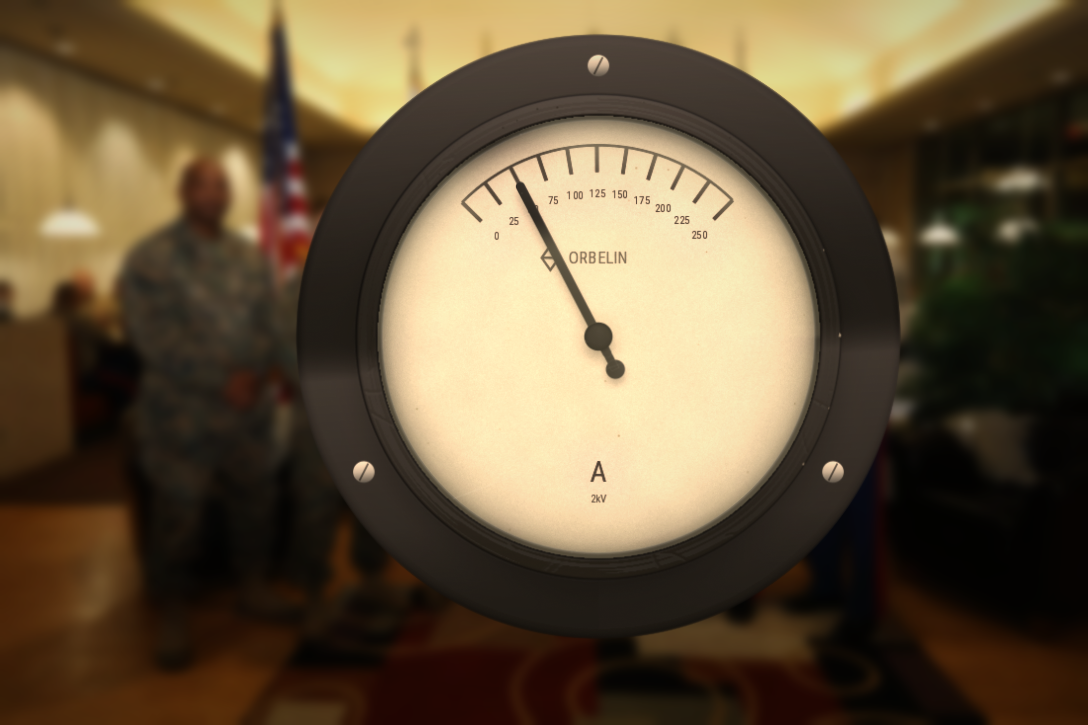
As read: 50; A
